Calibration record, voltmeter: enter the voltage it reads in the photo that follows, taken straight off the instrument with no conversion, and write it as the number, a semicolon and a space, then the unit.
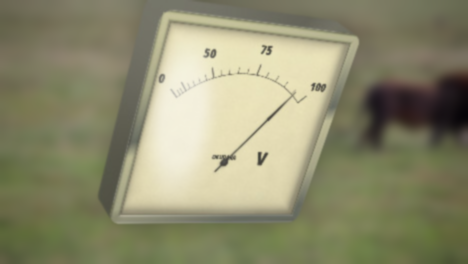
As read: 95; V
